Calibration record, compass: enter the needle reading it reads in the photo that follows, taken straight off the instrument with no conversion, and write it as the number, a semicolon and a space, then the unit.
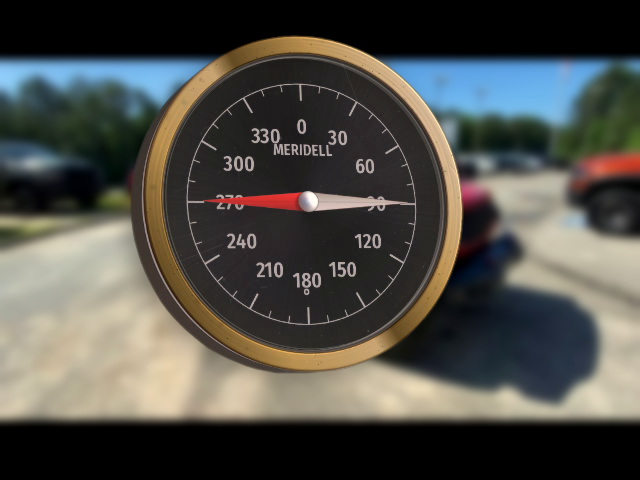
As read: 270; °
